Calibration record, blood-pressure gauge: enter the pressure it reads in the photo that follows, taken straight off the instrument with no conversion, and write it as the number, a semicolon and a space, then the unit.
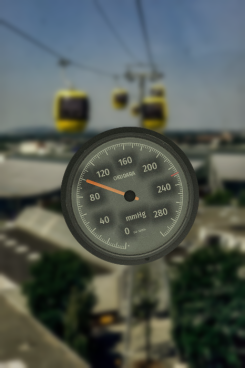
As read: 100; mmHg
